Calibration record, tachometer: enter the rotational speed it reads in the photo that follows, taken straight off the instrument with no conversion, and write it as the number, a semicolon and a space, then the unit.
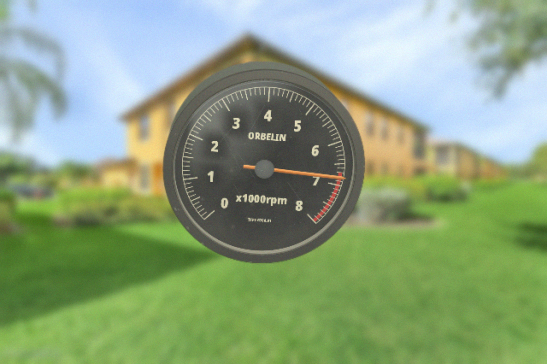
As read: 6800; rpm
